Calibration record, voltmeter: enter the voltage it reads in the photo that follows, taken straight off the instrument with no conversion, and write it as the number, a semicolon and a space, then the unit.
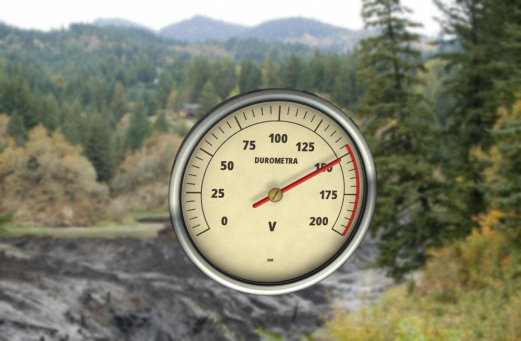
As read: 150; V
